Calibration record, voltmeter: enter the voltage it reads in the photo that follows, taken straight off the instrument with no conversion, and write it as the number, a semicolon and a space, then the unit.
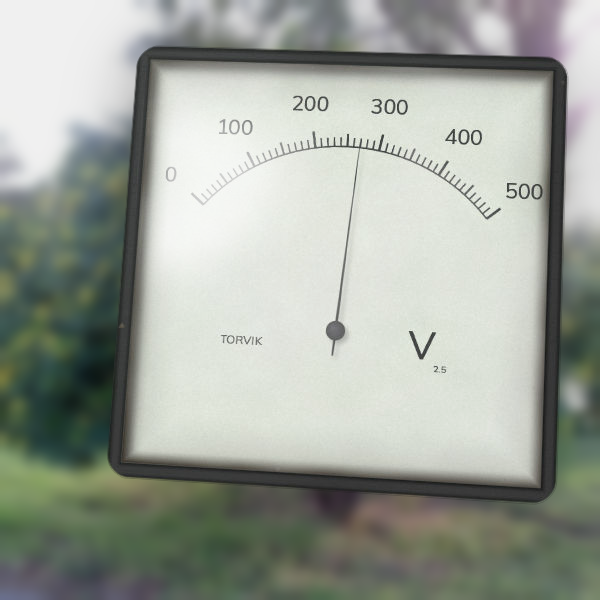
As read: 270; V
